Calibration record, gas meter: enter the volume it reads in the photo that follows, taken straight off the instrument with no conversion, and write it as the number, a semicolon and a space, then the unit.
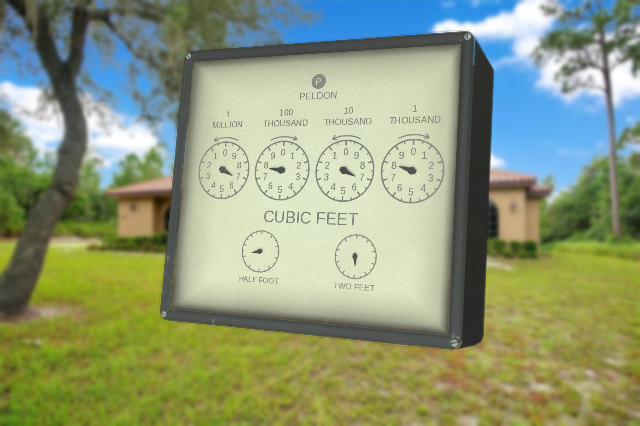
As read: 676800; ft³
